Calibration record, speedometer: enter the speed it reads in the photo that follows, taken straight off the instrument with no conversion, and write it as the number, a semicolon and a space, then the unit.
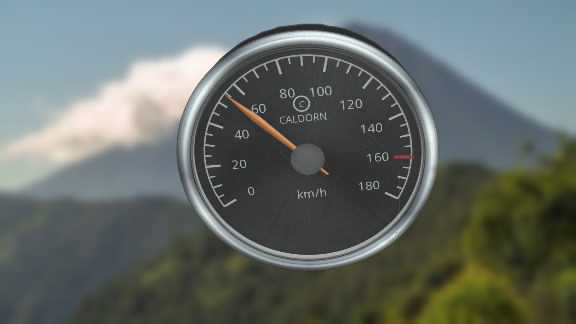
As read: 55; km/h
